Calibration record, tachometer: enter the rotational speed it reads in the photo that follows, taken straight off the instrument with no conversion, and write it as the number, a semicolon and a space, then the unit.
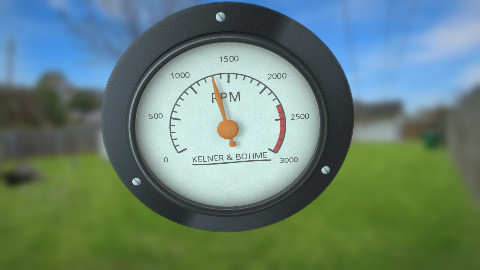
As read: 1300; rpm
